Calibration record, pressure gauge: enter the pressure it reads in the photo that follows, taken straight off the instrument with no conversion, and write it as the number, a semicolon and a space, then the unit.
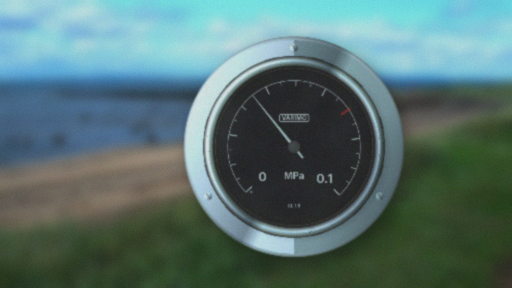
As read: 0.035; MPa
